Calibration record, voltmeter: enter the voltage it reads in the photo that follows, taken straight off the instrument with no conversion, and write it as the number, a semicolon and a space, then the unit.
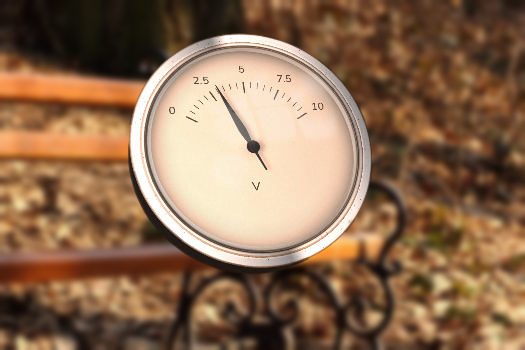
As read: 3; V
